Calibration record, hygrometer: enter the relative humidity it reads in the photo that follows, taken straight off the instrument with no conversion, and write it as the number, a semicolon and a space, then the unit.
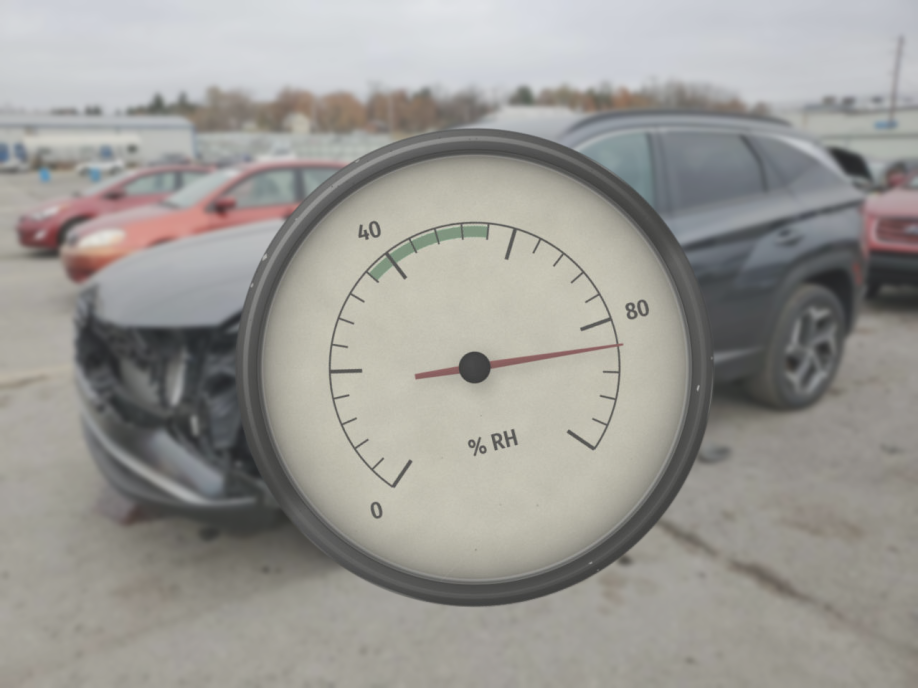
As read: 84; %
